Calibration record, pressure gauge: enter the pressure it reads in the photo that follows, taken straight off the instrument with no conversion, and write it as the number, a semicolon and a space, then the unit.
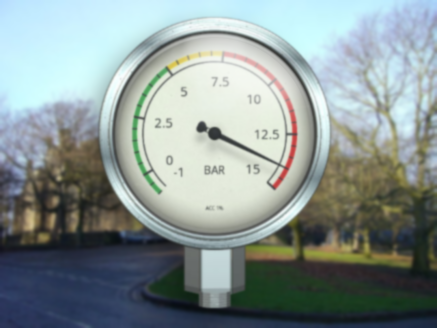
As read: 14; bar
